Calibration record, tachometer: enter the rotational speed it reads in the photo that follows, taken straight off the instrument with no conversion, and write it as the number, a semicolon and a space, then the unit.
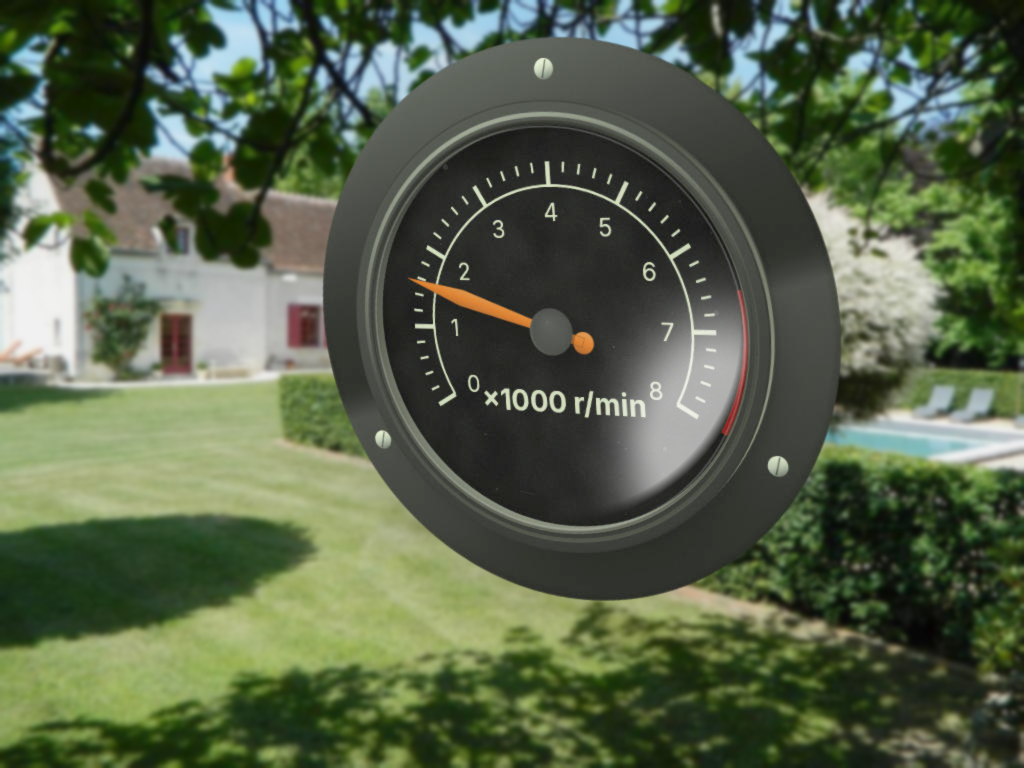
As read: 1600; rpm
